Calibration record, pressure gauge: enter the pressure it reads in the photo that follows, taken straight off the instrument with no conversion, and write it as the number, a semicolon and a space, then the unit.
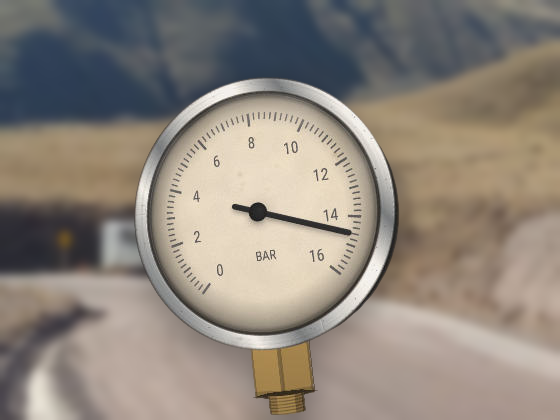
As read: 14.6; bar
